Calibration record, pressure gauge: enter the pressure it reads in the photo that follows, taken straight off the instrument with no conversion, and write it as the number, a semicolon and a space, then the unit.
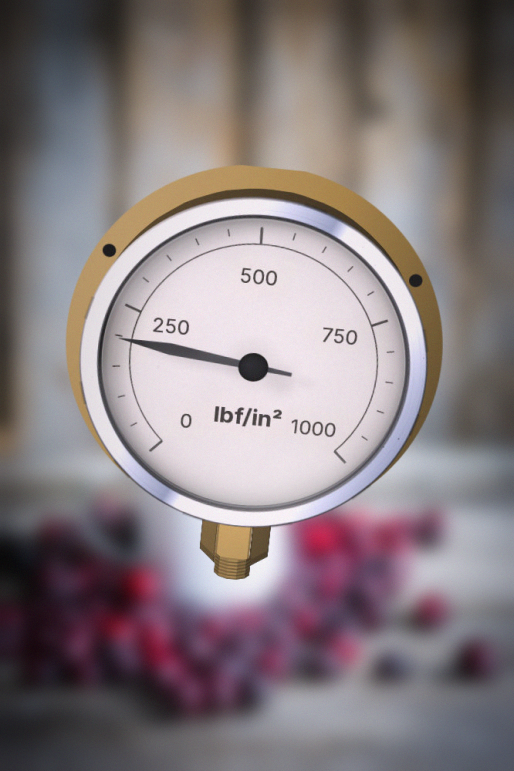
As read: 200; psi
